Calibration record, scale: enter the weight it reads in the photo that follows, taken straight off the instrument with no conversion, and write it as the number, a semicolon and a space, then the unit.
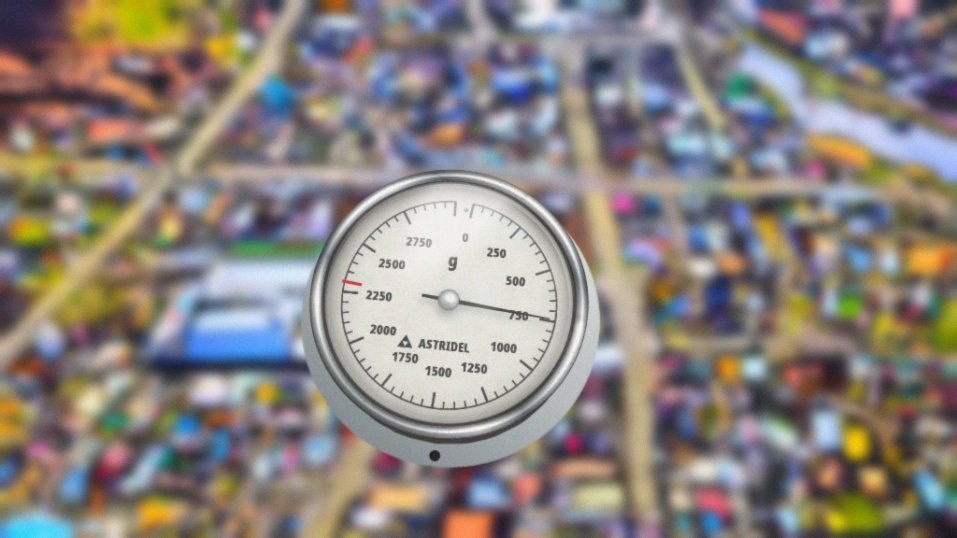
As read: 750; g
